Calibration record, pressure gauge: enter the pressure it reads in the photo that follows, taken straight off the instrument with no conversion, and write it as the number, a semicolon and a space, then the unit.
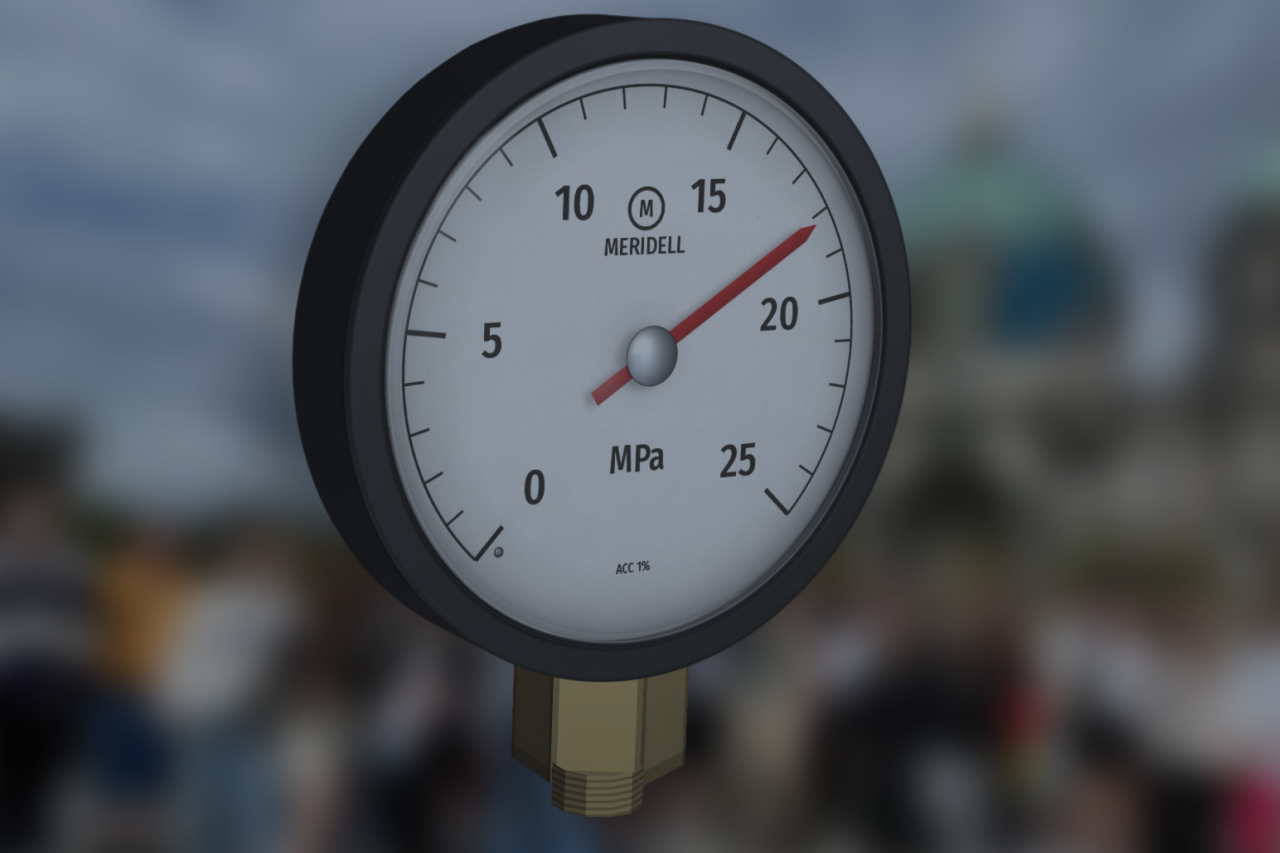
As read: 18; MPa
